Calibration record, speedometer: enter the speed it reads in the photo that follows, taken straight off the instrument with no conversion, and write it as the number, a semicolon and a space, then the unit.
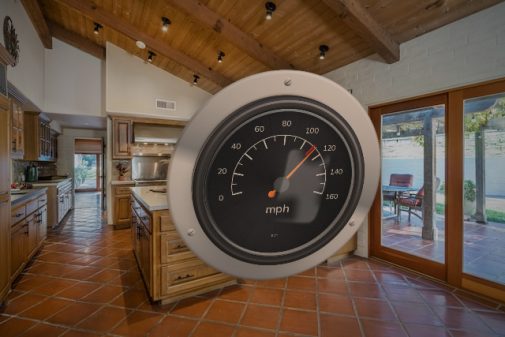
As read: 110; mph
